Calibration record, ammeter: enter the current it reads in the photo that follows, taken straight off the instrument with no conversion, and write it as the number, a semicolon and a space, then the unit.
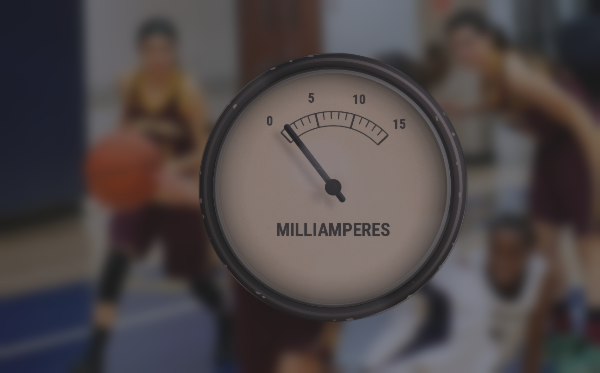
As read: 1; mA
